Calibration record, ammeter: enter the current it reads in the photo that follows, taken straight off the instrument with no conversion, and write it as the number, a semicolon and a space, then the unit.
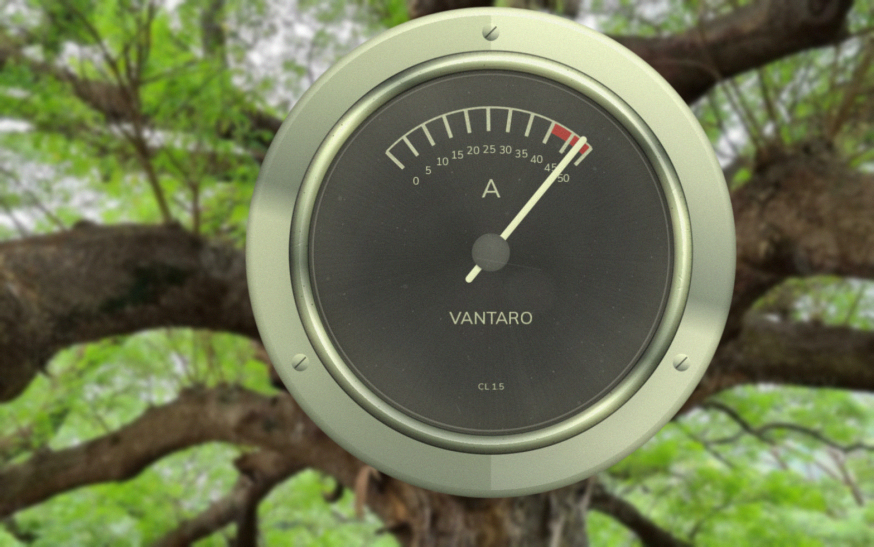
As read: 47.5; A
